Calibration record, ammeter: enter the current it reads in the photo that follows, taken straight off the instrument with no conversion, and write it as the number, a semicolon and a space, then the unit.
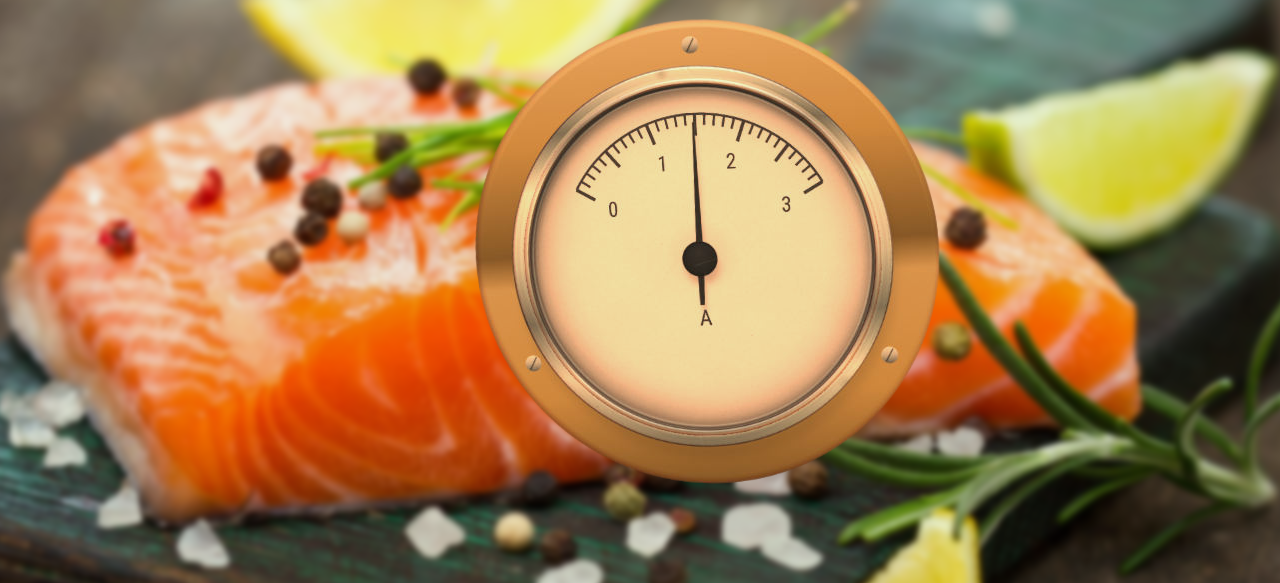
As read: 1.5; A
